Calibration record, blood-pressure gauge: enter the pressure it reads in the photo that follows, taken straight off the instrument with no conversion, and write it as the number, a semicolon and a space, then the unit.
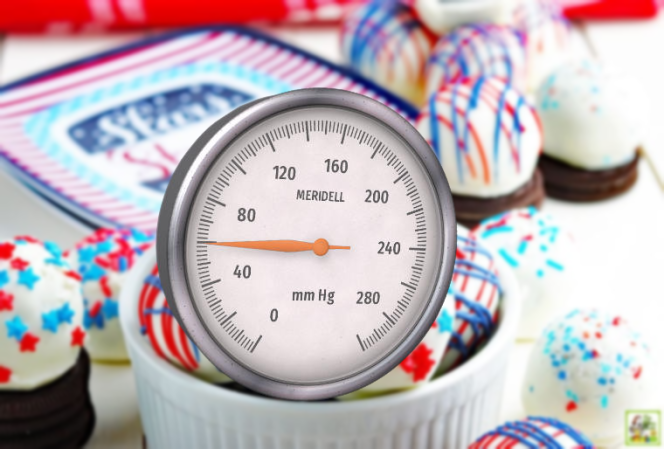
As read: 60; mmHg
